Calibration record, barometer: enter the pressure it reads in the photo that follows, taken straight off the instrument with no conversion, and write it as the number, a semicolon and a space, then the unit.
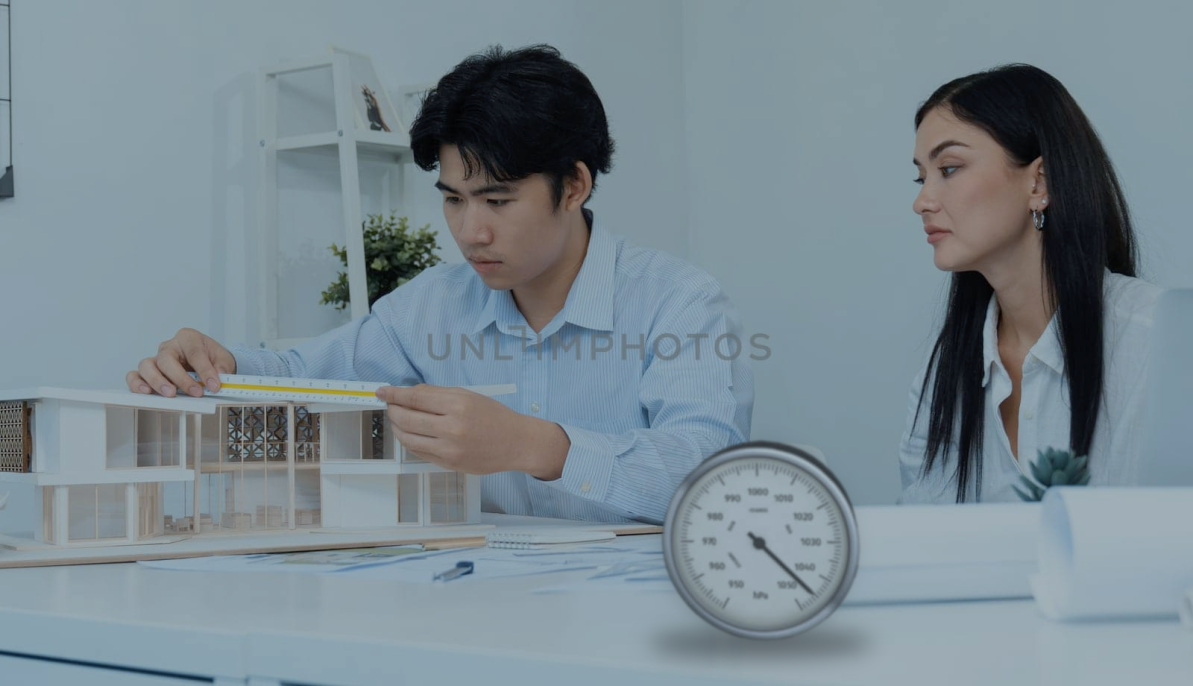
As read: 1045; hPa
